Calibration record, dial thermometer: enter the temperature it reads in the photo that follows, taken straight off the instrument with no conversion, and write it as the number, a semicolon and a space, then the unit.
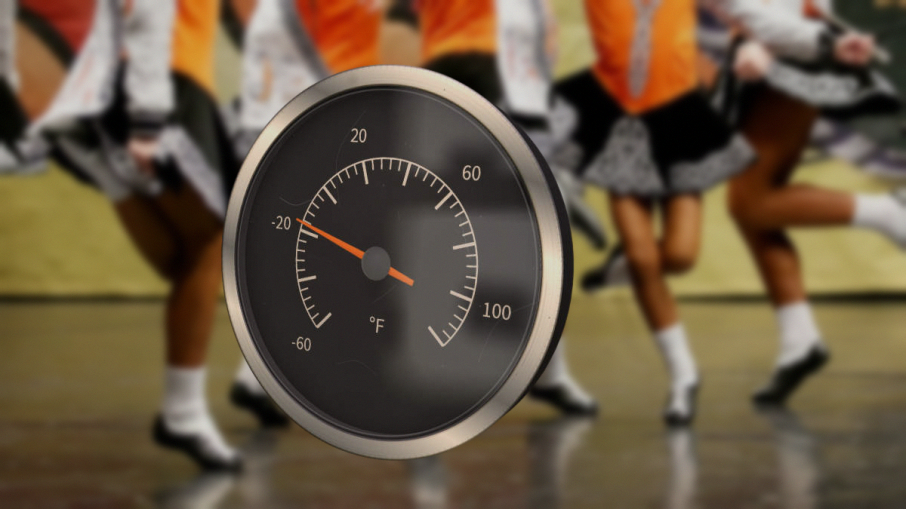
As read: -16; °F
